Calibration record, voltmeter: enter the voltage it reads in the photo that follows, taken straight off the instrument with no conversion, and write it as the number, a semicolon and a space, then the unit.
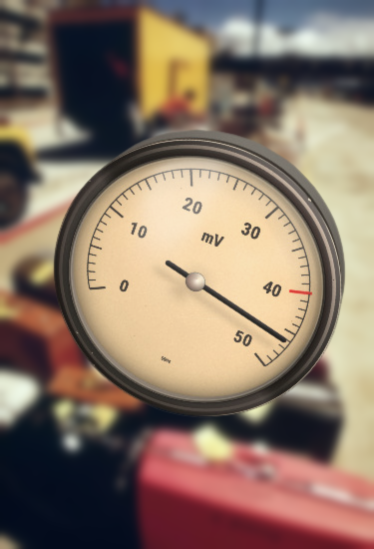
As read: 46; mV
